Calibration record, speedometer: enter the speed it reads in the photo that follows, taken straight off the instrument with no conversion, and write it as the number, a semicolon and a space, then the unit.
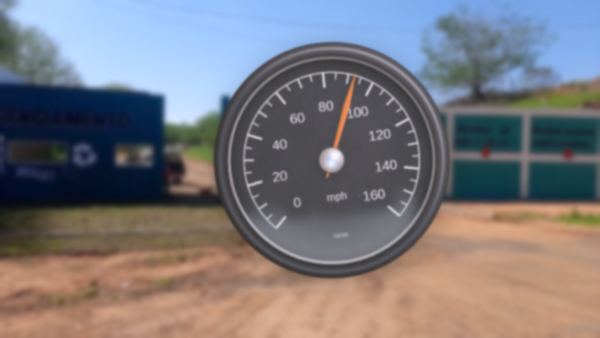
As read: 92.5; mph
